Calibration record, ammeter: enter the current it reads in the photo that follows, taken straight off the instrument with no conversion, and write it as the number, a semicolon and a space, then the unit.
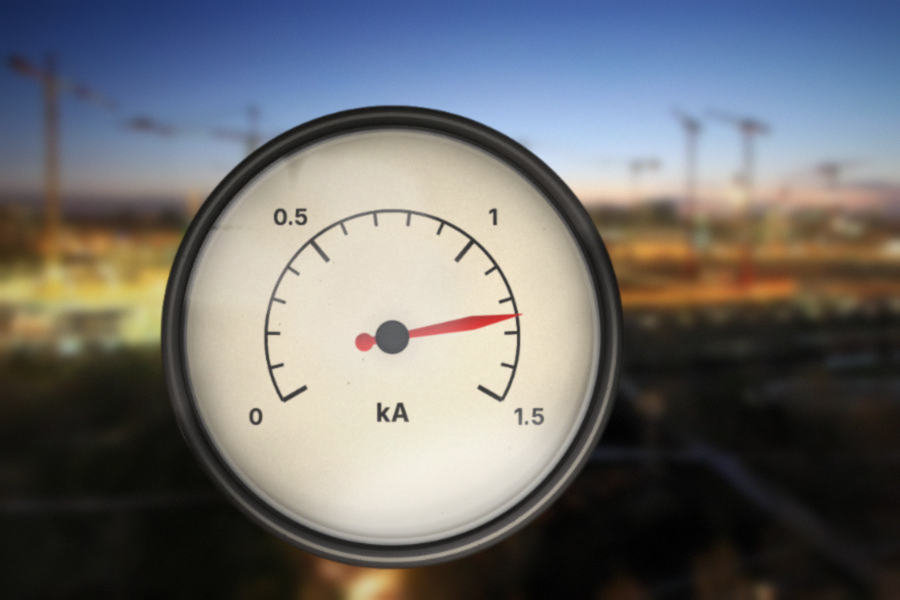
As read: 1.25; kA
